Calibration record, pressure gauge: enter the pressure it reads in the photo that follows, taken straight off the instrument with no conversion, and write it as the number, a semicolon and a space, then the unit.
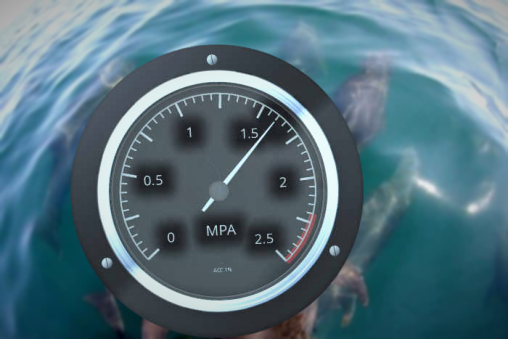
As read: 1.6; MPa
